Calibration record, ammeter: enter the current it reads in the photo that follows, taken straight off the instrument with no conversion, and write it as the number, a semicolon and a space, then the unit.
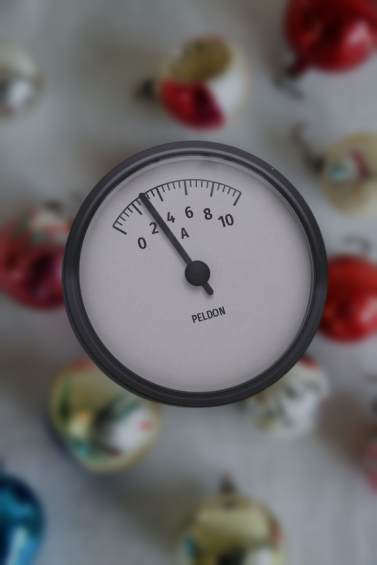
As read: 2.8; A
